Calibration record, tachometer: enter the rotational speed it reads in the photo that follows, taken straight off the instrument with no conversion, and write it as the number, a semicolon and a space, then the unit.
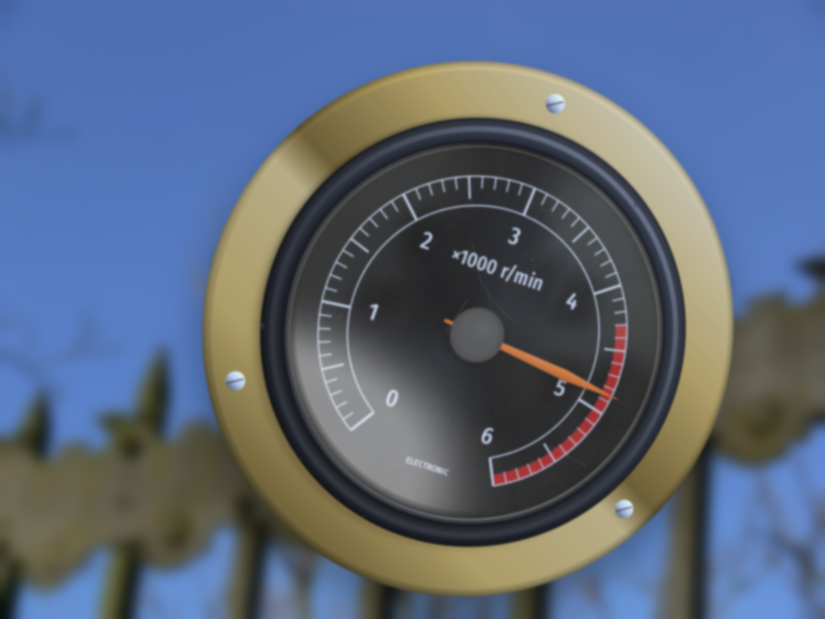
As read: 4850; rpm
